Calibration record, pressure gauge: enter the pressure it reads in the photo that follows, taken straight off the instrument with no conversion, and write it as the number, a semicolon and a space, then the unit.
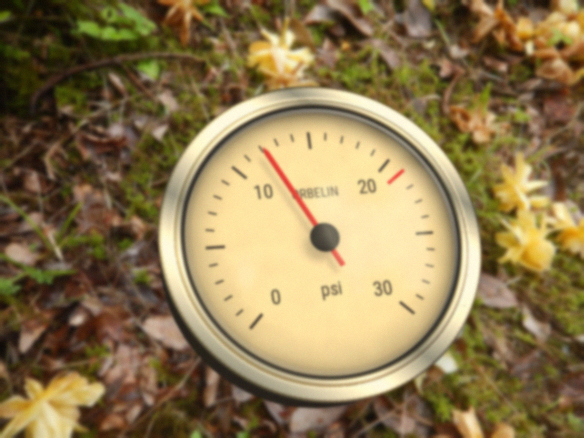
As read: 12; psi
